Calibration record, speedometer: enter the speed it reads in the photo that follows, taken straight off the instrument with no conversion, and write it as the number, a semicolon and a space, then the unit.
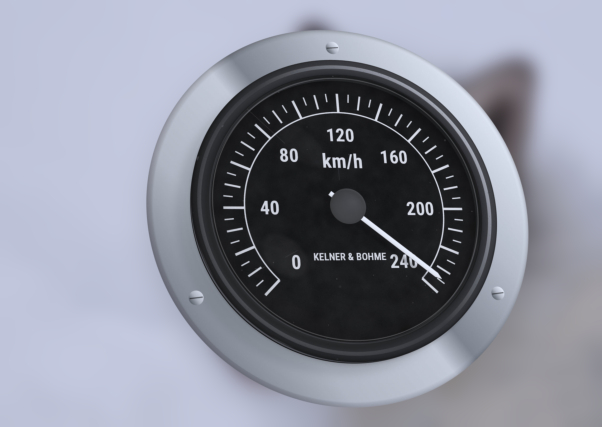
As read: 235; km/h
